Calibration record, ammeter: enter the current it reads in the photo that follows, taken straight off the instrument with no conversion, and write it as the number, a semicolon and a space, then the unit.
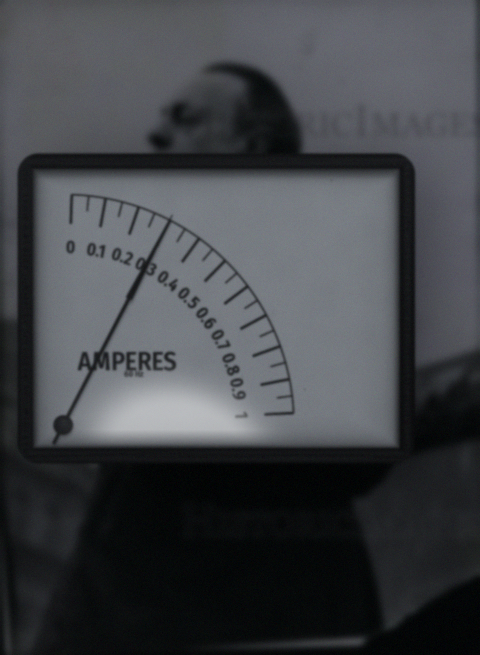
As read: 0.3; A
